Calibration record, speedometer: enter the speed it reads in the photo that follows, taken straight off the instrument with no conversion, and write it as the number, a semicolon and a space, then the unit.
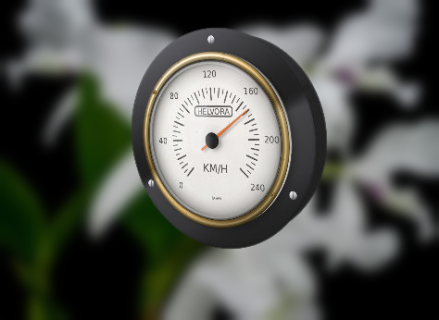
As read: 170; km/h
